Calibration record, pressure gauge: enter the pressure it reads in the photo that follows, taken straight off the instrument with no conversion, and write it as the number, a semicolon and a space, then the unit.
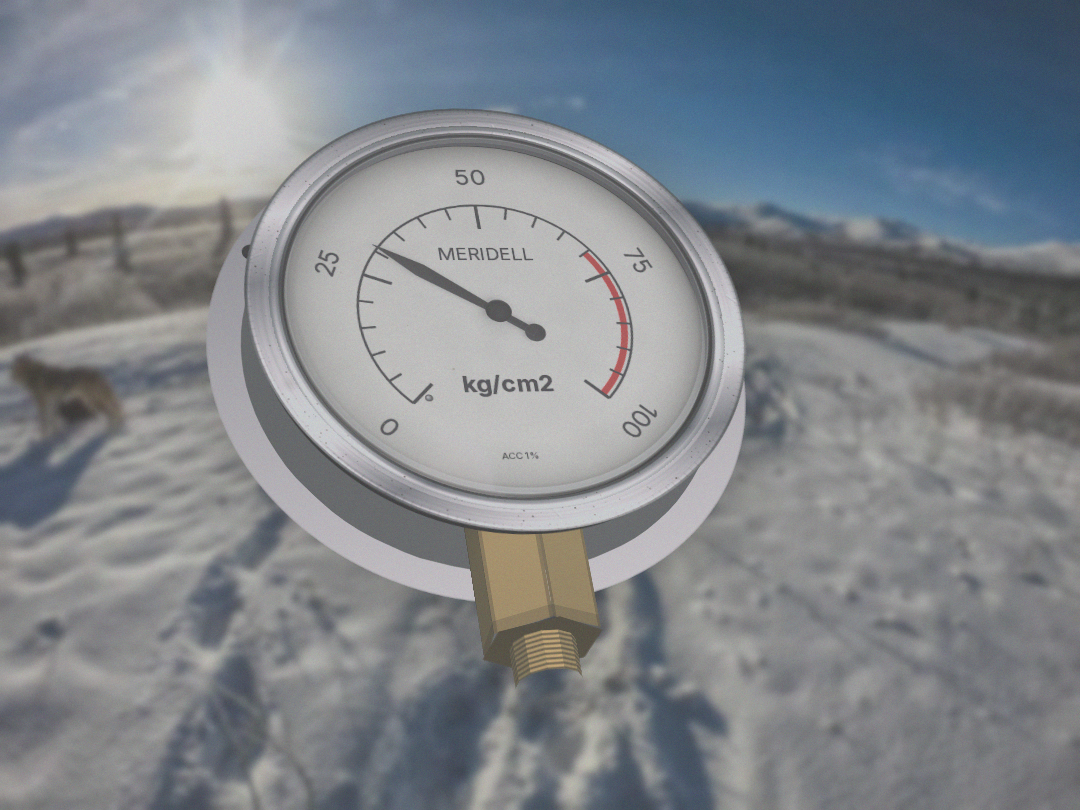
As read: 30; kg/cm²
